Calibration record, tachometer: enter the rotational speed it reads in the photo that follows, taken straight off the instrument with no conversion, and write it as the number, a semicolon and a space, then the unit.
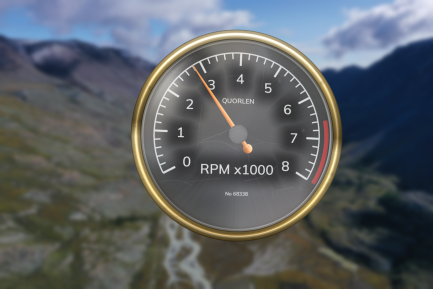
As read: 2800; rpm
